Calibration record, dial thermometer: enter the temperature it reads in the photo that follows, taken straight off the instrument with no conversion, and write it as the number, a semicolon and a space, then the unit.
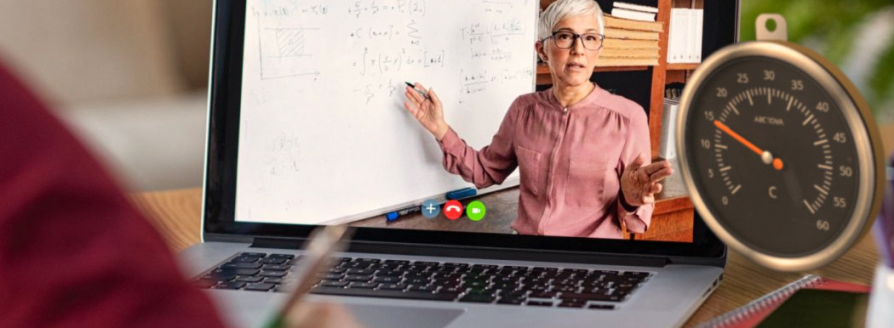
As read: 15; °C
